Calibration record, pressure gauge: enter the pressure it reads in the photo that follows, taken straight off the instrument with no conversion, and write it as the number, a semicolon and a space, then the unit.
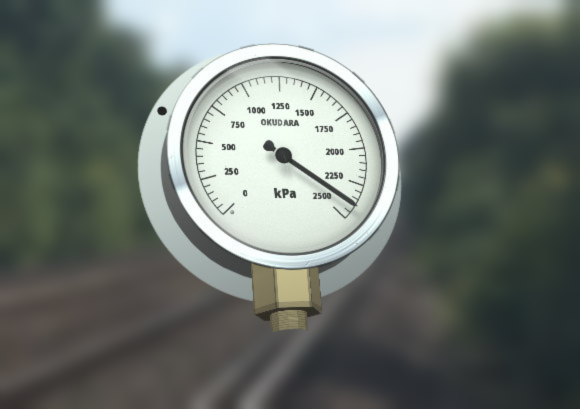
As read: 2400; kPa
